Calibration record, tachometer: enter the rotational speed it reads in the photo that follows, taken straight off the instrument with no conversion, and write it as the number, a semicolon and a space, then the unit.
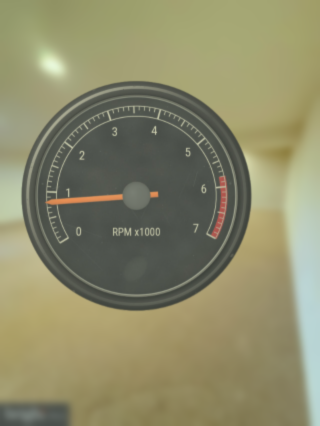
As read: 800; rpm
